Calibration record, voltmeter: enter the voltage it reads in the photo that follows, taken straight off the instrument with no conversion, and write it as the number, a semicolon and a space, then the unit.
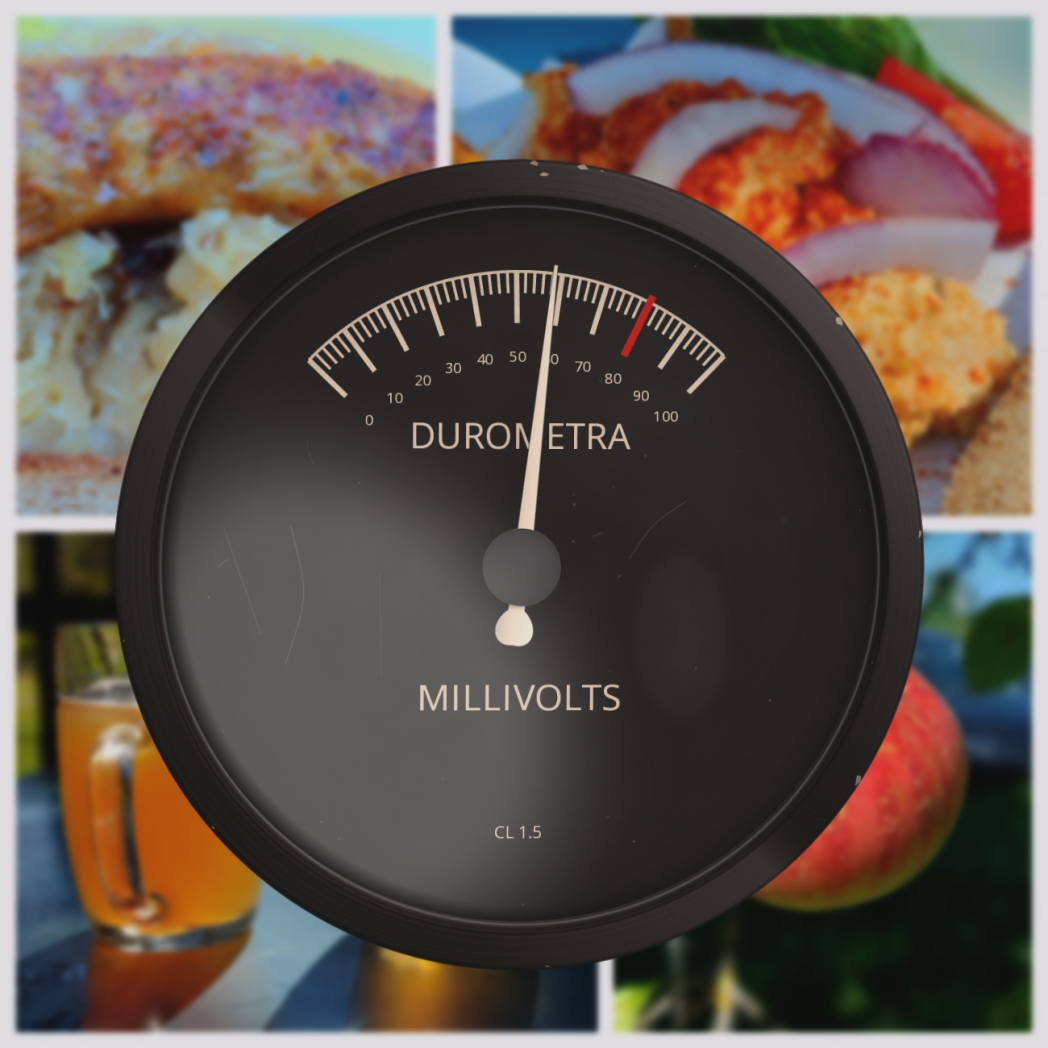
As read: 58; mV
